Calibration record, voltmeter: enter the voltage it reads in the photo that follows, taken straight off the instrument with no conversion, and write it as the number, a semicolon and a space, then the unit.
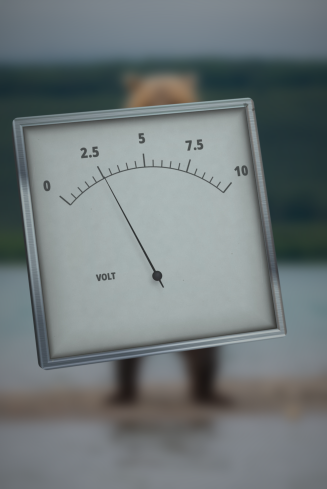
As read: 2.5; V
